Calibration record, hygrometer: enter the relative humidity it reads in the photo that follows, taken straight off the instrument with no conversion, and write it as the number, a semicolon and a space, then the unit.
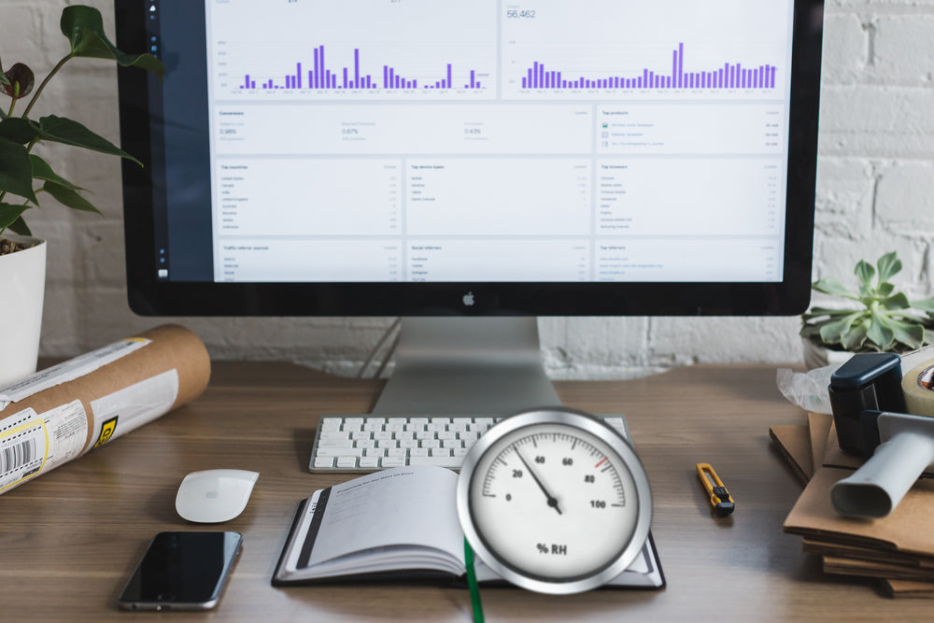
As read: 30; %
